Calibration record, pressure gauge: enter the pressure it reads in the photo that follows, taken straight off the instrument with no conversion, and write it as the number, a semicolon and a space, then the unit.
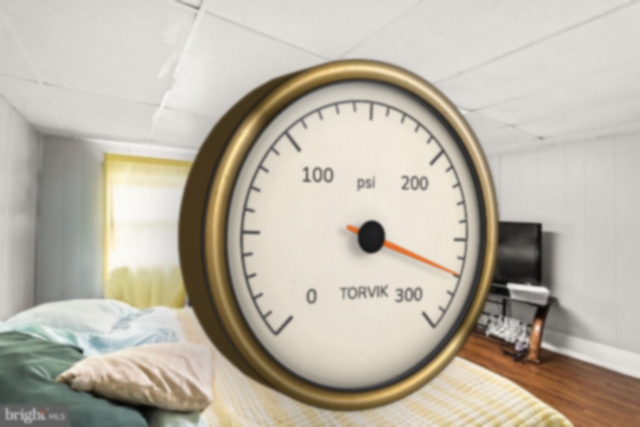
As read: 270; psi
